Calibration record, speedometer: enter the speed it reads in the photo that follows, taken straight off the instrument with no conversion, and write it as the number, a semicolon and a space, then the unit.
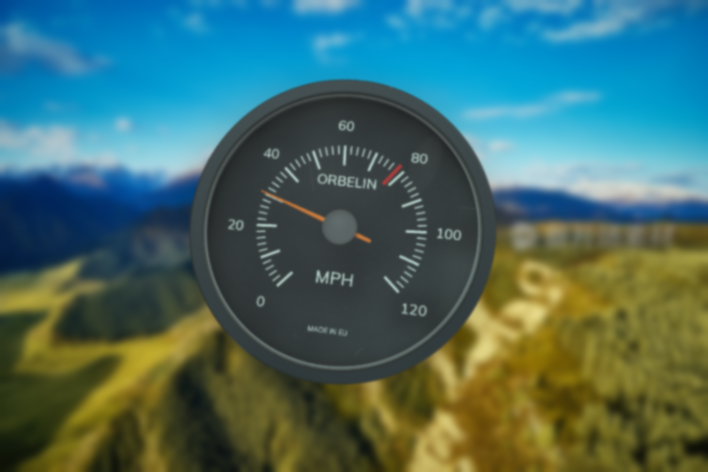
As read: 30; mph
